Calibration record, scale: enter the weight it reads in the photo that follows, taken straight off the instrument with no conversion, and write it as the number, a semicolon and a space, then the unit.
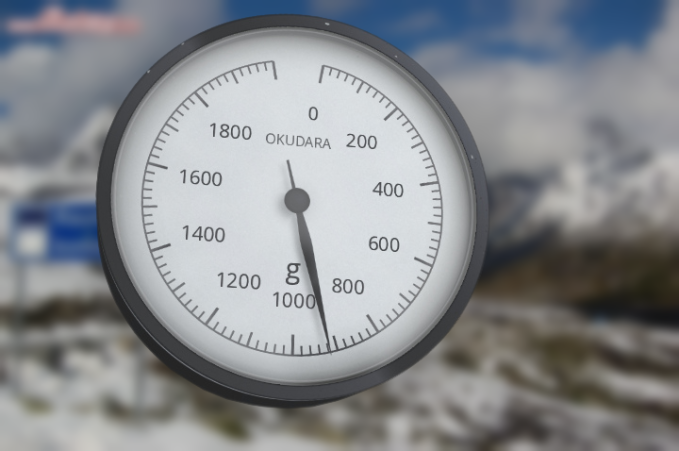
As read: 920; g
